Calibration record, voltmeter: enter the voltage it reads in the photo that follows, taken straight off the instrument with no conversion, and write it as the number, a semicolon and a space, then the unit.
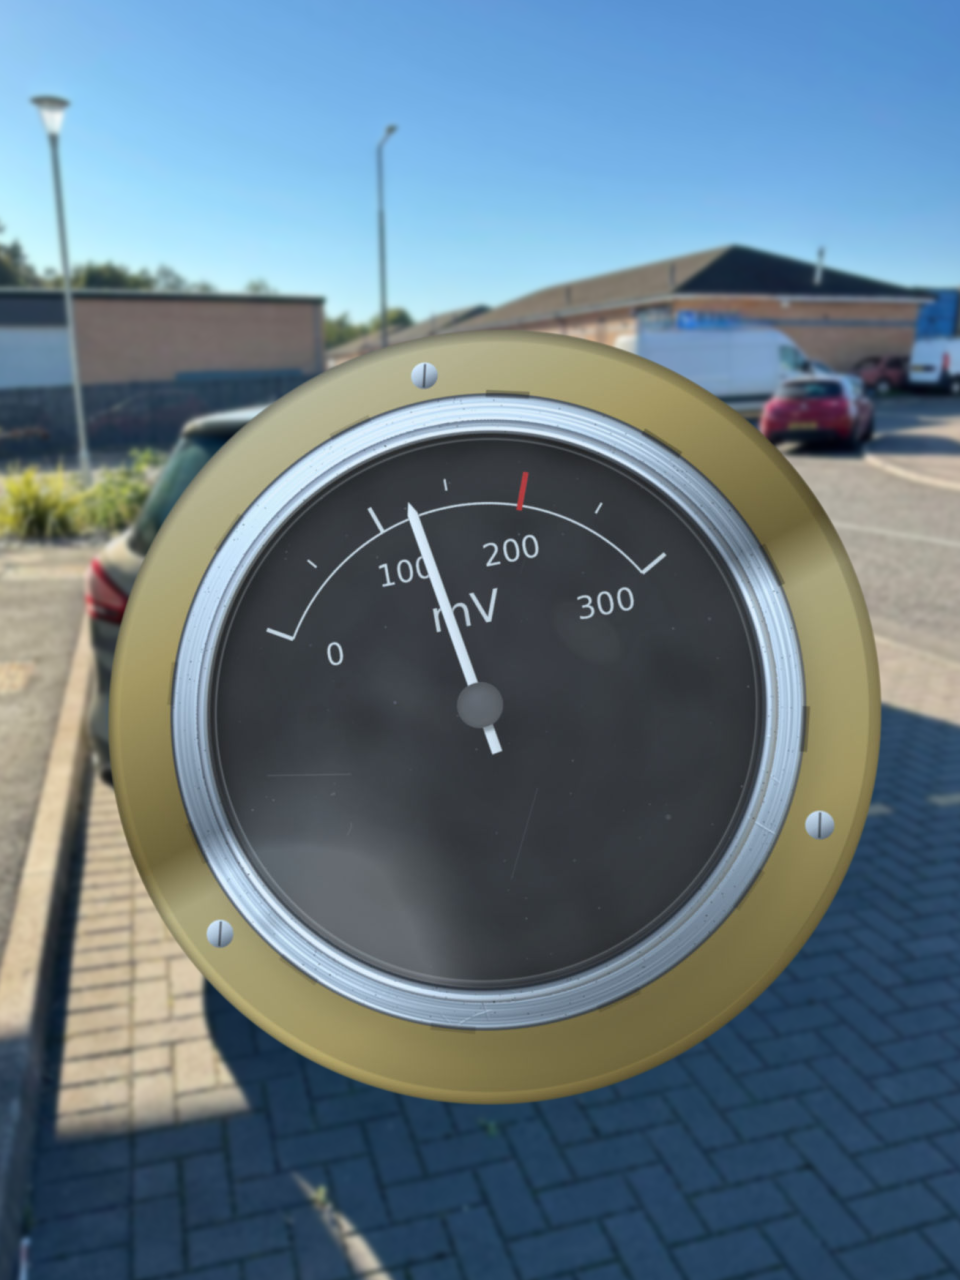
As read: 125; mV
